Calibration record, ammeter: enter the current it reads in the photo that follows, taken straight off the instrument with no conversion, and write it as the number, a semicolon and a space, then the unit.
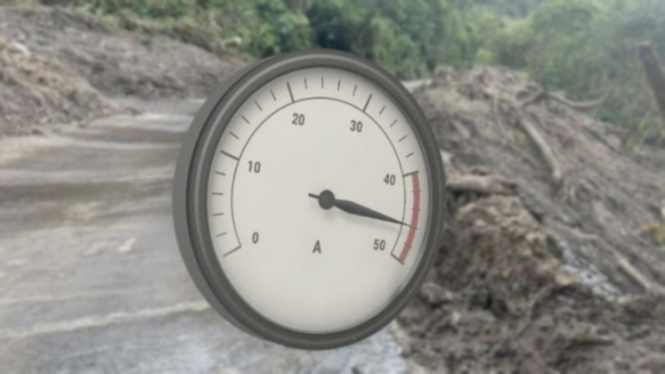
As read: 46; A
